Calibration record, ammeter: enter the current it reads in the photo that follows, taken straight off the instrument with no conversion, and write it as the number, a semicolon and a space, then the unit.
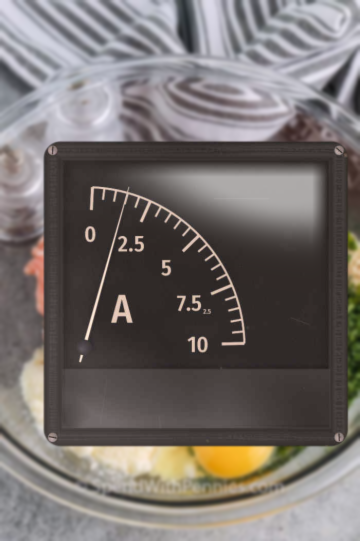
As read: 1.5; A
